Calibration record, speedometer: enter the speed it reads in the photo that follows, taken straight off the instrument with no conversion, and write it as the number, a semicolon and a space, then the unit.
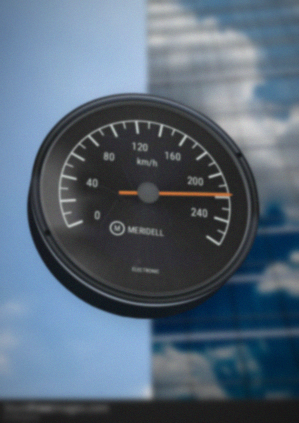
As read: 220; km/h
